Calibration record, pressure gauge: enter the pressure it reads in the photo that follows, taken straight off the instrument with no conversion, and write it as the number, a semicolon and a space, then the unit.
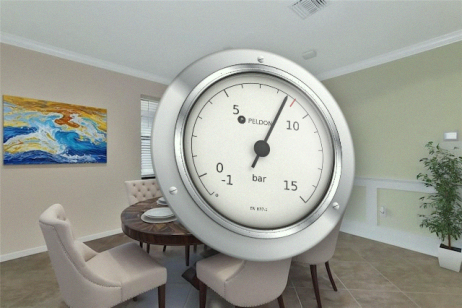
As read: 8.5; bar
